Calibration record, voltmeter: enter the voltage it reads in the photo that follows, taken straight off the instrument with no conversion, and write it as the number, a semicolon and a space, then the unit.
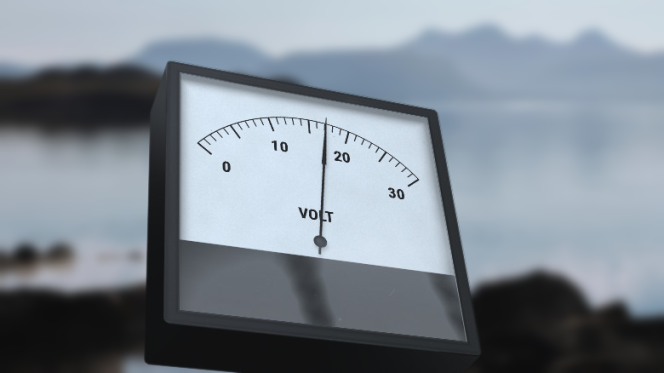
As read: 17; V
